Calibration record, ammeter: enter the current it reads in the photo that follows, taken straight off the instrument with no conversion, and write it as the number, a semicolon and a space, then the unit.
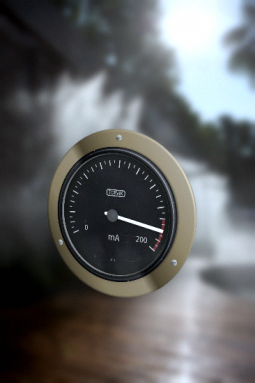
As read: 180; mA
